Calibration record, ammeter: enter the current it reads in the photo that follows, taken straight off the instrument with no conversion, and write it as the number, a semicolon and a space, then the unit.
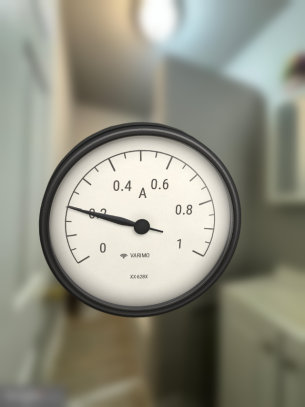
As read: 0.2; A
